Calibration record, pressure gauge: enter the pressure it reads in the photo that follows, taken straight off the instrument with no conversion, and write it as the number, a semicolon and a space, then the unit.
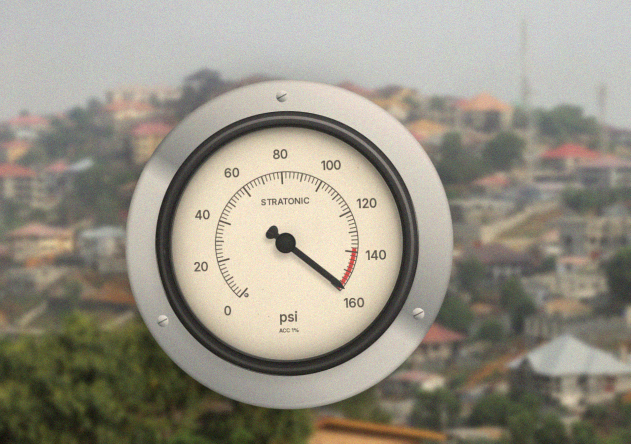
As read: 158; psi
